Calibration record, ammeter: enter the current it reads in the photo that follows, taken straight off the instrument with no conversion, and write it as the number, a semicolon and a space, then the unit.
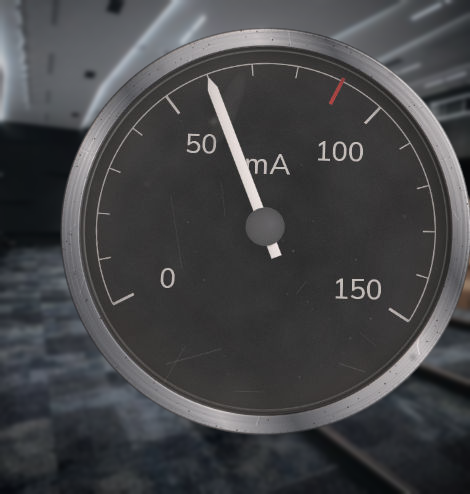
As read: 60; mA
